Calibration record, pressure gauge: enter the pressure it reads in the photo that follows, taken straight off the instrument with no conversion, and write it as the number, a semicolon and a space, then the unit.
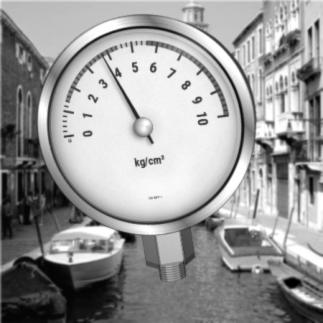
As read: 3.8; kg/cm²
